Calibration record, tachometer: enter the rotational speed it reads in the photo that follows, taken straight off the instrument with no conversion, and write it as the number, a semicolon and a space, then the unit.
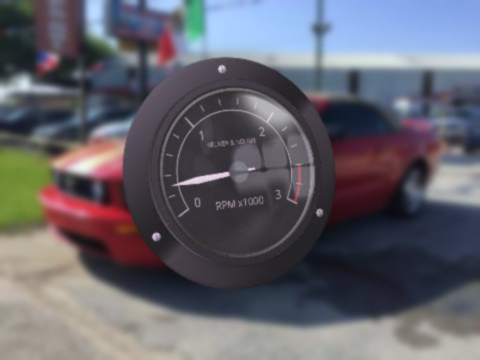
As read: 300; rpm
